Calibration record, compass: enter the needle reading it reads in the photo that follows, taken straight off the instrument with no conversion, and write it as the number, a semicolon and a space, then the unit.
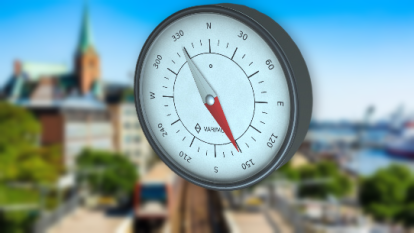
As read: 150; °
